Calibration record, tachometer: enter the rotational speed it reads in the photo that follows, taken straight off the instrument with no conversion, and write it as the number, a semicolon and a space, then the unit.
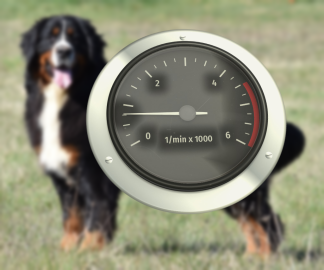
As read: 750; rpm
